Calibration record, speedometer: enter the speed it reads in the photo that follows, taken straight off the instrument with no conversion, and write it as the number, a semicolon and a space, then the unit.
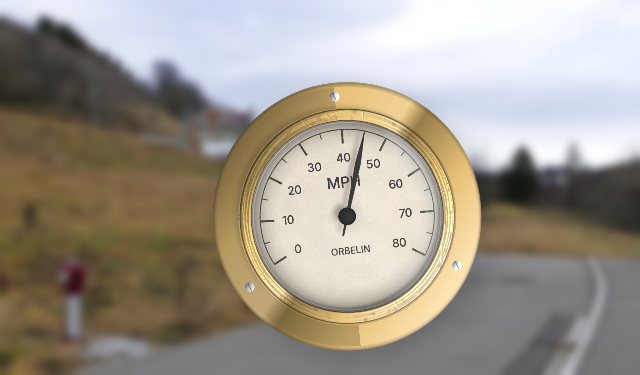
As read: 45; mph
